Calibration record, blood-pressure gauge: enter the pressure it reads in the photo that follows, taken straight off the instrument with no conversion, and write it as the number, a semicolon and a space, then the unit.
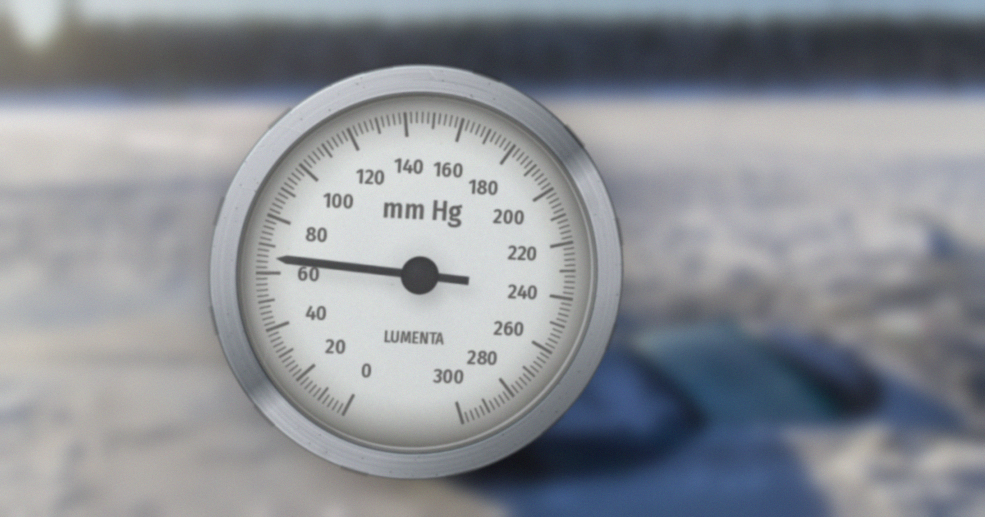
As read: 66; mmHg
